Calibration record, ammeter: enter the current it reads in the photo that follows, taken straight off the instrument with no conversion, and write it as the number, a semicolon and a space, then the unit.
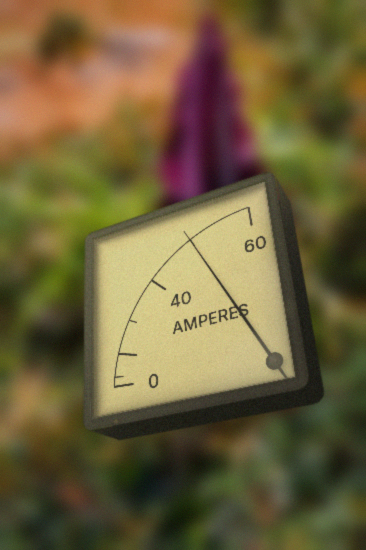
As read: 50; A
